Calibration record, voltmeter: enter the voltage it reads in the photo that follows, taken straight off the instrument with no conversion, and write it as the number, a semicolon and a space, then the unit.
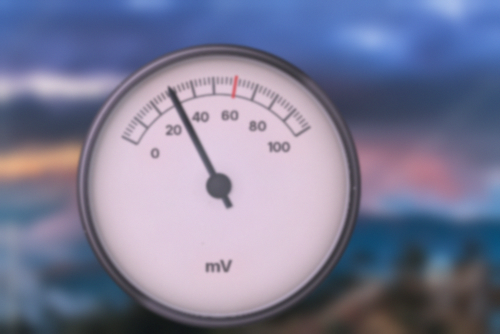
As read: 30; mV
